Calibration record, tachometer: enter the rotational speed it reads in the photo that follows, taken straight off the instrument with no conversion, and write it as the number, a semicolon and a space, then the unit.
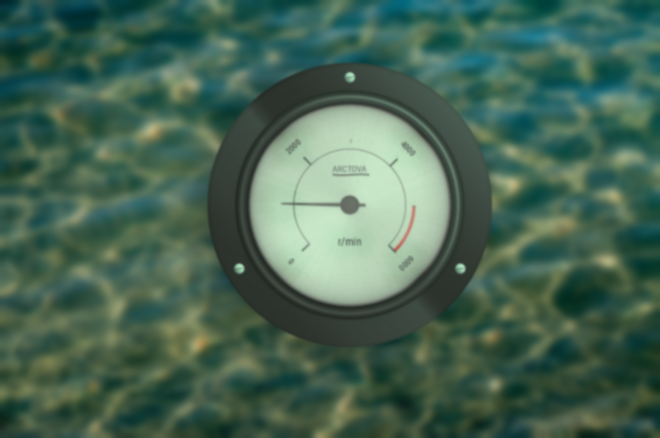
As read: 1000; rpm
